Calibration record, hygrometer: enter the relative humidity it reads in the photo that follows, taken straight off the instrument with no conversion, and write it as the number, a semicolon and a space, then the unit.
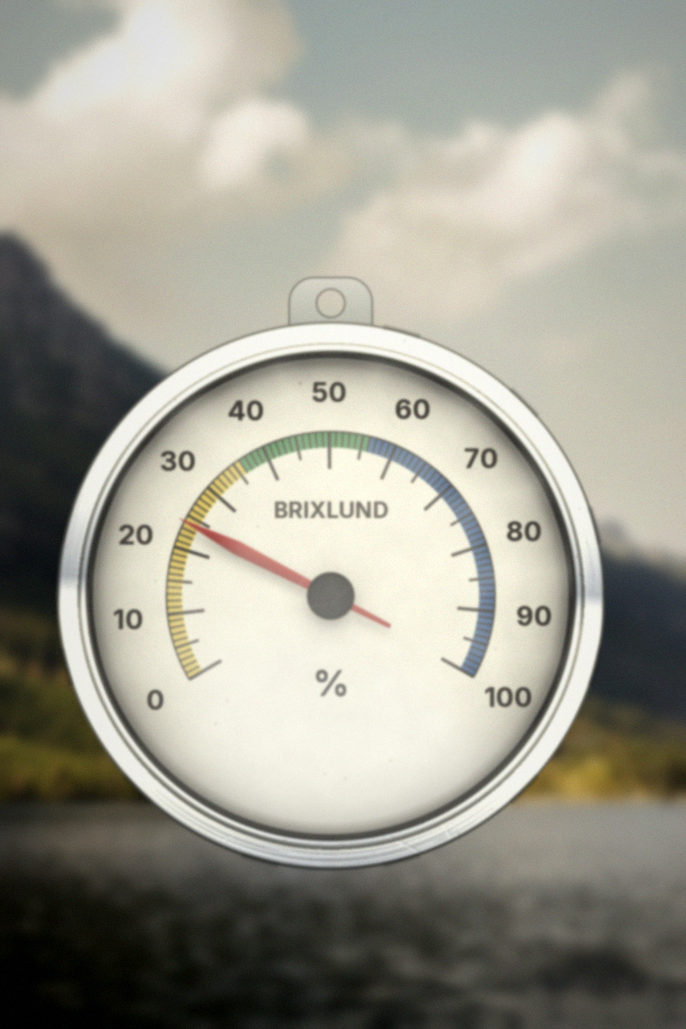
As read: 24; %
